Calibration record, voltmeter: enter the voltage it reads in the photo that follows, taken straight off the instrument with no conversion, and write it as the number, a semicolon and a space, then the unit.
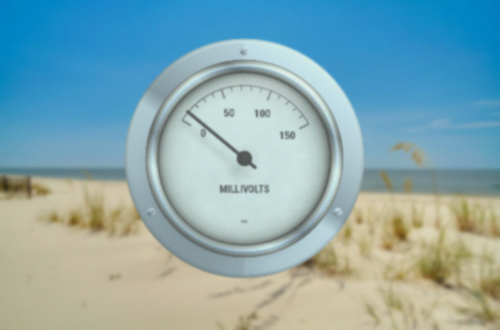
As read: 10; mV
